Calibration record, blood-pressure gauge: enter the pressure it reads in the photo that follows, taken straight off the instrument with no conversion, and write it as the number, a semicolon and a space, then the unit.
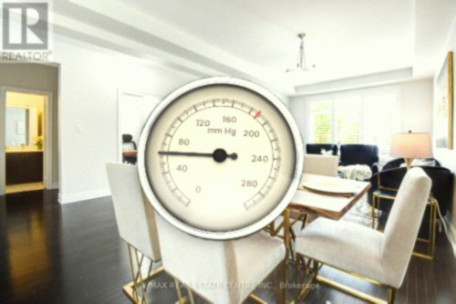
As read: 60; mmHg
